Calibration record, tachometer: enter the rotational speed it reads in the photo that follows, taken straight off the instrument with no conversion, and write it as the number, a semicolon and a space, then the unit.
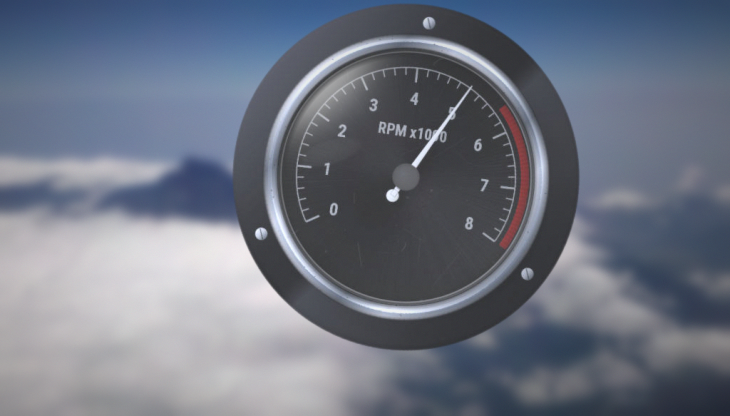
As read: 5000; rpm
